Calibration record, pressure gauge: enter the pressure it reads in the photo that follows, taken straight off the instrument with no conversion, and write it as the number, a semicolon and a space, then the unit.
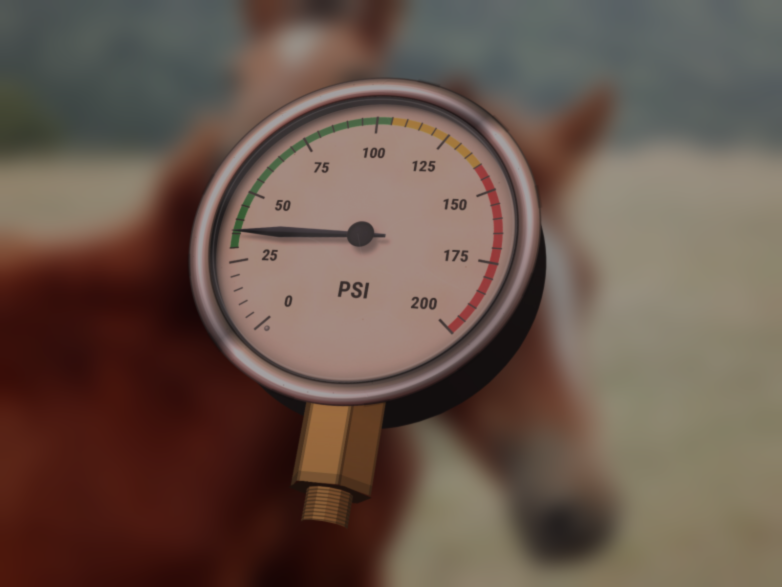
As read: 35; psi
